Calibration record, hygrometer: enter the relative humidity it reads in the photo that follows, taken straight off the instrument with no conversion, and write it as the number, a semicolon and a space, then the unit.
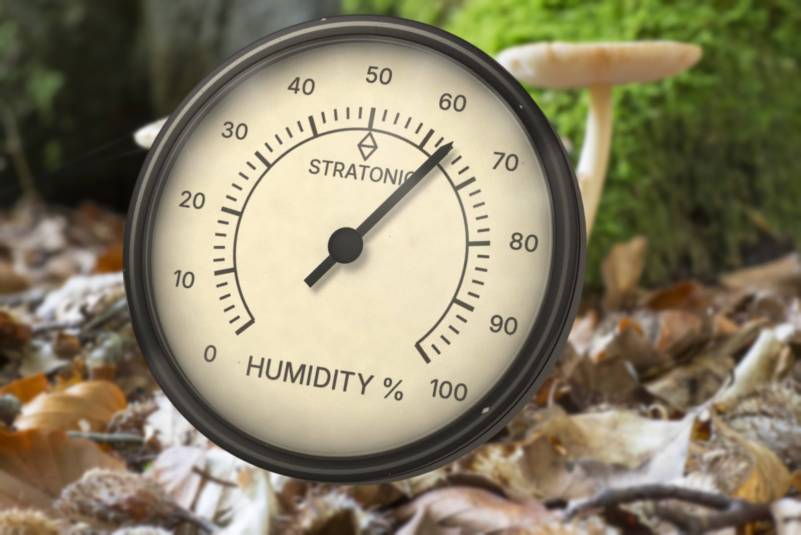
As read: 64; %
